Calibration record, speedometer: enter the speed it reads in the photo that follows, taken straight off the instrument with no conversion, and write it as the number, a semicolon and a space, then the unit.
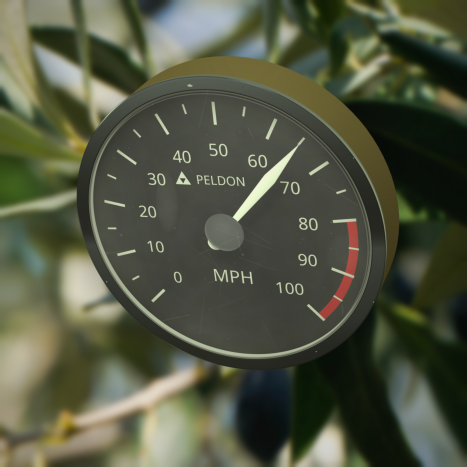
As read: 65; mph
